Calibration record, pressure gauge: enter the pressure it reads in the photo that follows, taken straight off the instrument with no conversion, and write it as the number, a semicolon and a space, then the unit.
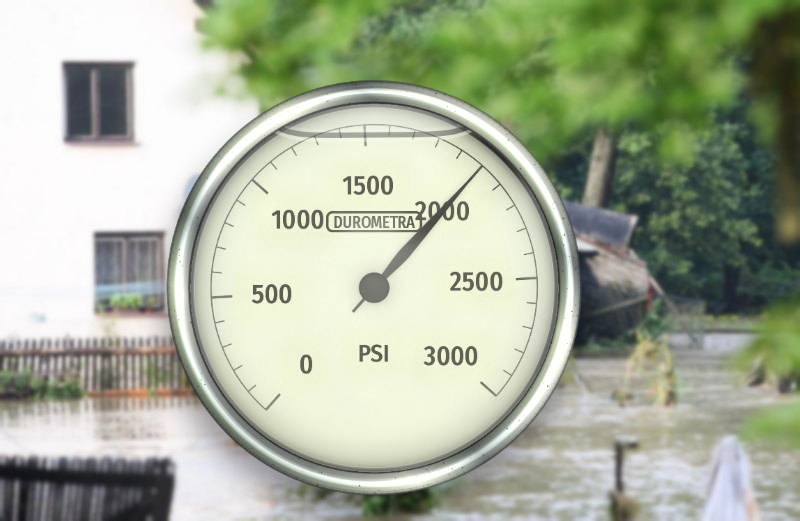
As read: 2000; psi
